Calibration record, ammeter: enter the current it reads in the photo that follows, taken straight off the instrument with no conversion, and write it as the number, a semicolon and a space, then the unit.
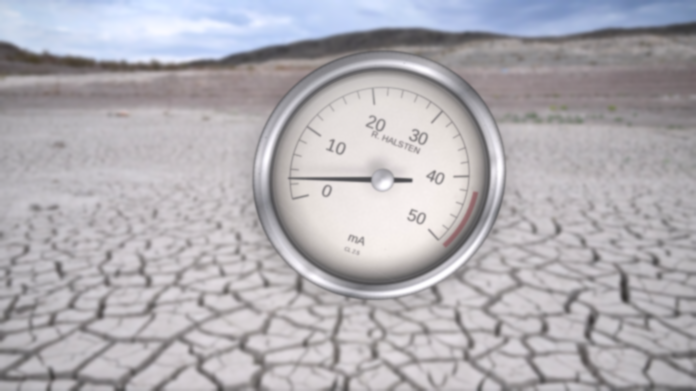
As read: 3; mA
